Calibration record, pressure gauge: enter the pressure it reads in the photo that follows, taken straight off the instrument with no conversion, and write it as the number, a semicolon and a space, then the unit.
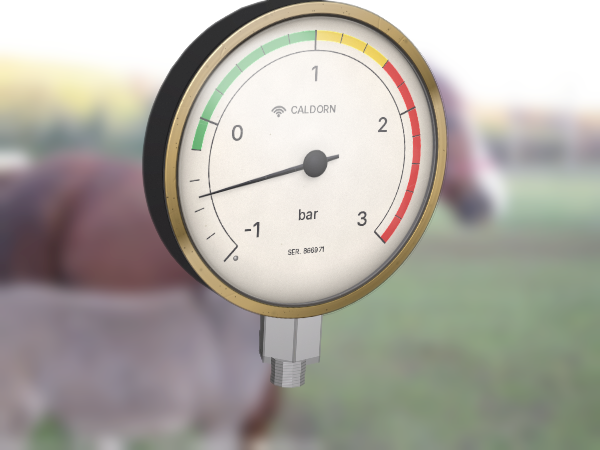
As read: -0.5; bar
